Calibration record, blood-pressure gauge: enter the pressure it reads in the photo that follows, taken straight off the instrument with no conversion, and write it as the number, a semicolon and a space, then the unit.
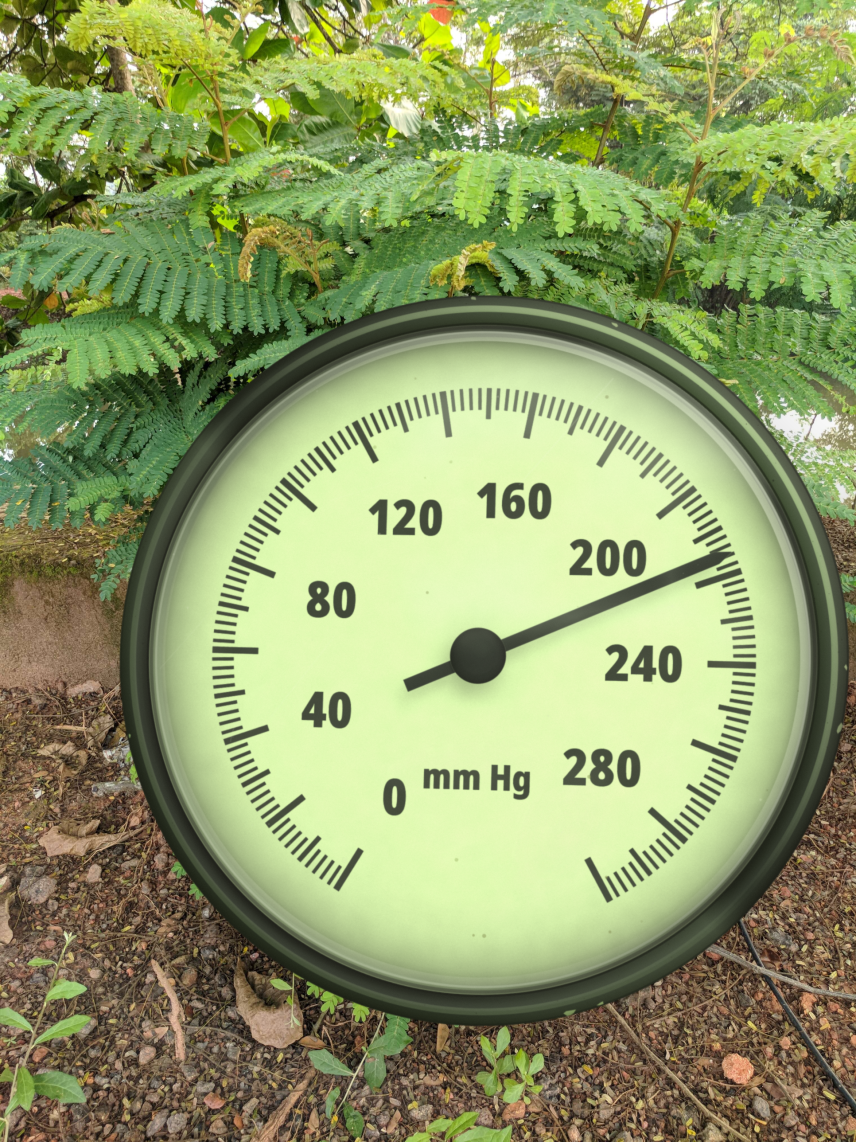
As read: 216; mmHg
